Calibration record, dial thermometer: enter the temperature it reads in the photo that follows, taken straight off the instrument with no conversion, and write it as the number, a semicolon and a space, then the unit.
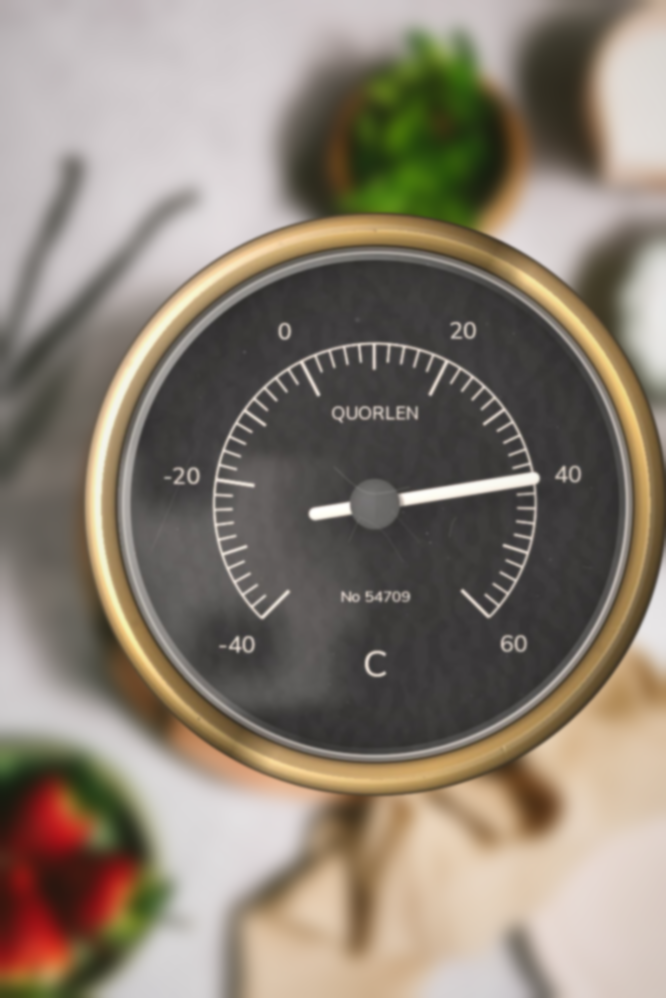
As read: 40; °C
